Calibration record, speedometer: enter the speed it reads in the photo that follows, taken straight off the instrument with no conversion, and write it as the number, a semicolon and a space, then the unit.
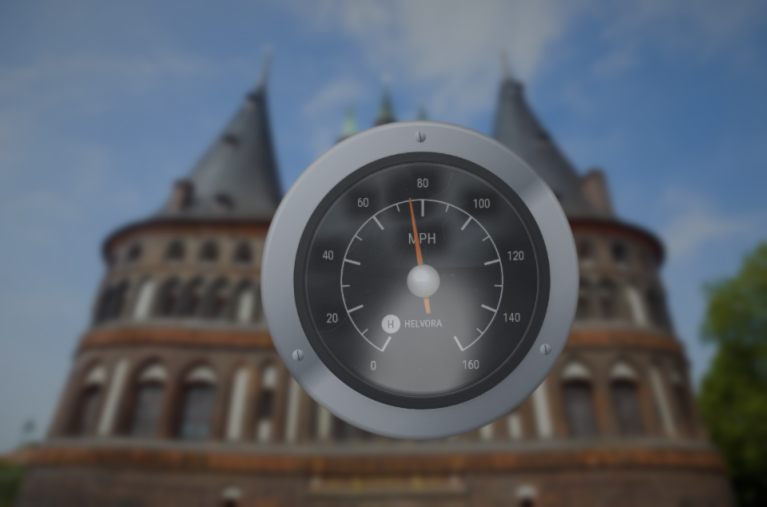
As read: 75; mph
